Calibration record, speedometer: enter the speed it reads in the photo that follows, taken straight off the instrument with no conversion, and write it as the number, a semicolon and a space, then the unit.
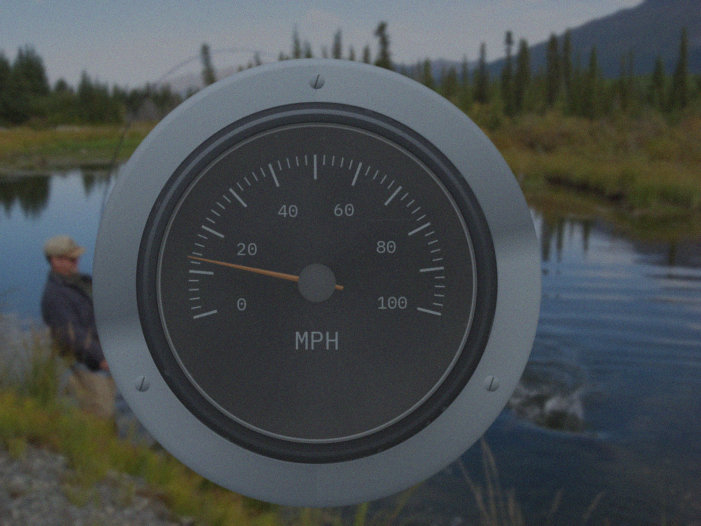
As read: 13; mph
